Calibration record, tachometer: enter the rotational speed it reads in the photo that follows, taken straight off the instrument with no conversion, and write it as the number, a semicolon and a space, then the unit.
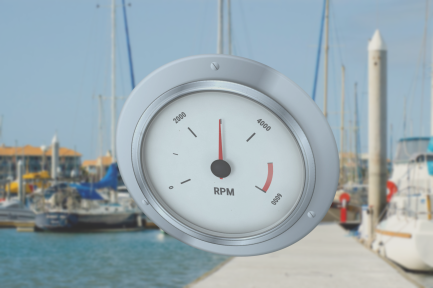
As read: 3000; rpm
